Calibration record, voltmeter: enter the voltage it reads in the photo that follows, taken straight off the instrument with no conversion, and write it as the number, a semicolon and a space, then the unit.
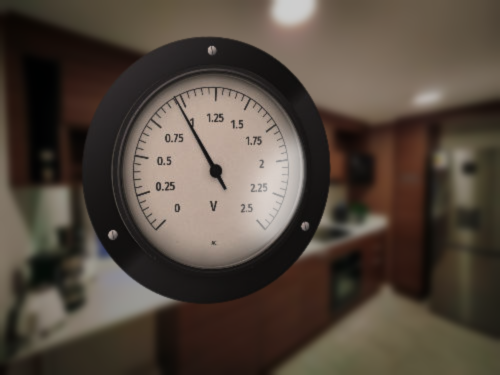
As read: 0.95; V
